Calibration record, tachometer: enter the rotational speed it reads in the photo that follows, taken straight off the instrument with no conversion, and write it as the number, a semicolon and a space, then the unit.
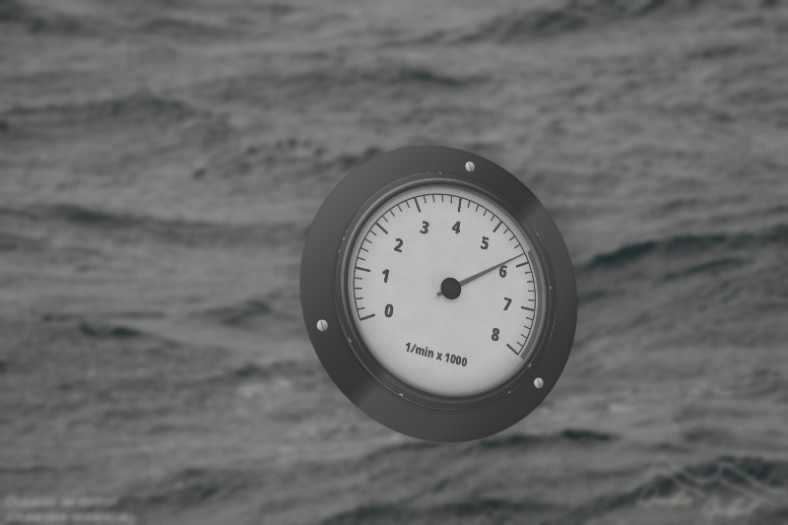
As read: 5800; rpm
